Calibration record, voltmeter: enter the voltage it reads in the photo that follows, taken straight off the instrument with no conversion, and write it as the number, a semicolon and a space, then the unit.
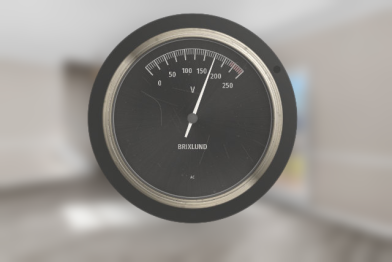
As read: 175; V
